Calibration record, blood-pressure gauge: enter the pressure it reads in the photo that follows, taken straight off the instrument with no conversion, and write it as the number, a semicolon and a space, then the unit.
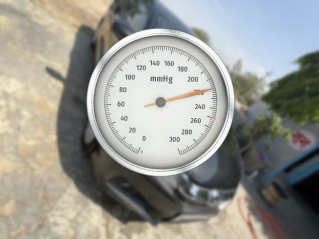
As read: 220; mmHg
